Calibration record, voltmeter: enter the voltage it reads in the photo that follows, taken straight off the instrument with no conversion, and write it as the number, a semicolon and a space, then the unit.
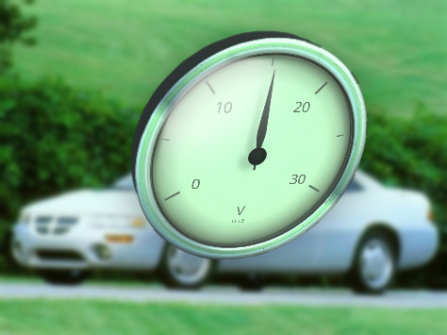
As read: 15; V
